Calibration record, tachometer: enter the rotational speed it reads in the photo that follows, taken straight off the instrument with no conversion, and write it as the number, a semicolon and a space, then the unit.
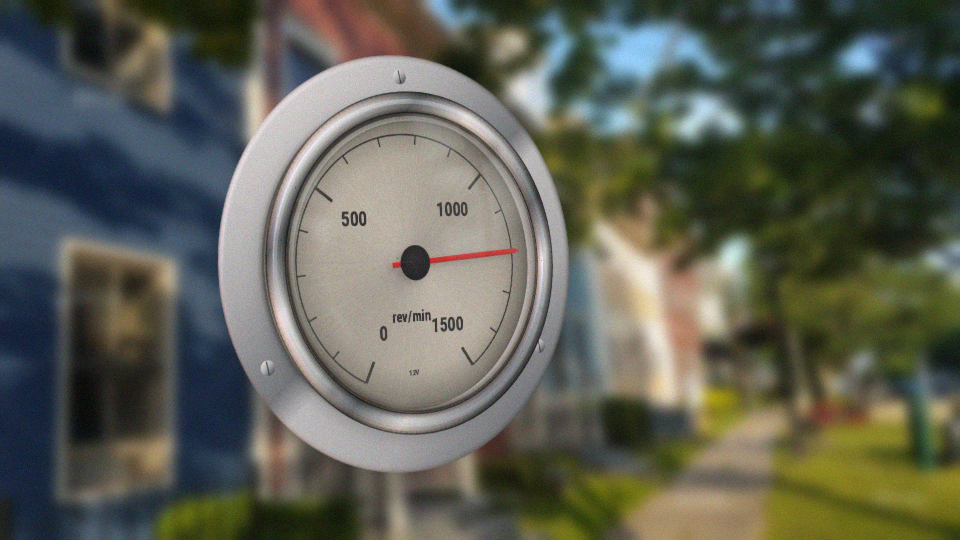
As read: 1200; rpm
